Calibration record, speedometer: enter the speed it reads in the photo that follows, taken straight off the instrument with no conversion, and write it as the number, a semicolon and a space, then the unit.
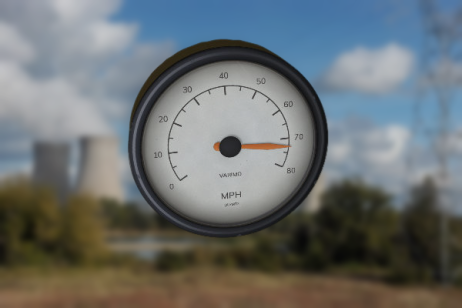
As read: 72.5; mph
